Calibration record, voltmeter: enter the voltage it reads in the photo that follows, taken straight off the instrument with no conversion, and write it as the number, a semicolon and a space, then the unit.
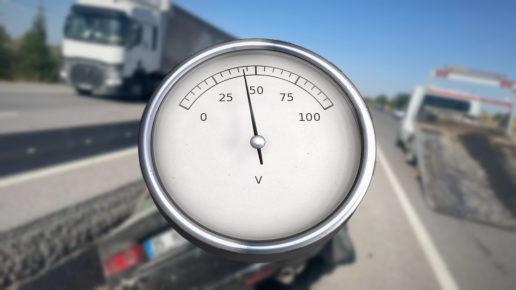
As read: 42.5; V
